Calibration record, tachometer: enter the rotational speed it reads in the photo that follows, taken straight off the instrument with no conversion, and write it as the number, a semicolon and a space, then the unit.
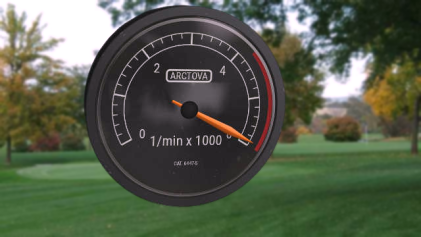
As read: 5900; rpm
